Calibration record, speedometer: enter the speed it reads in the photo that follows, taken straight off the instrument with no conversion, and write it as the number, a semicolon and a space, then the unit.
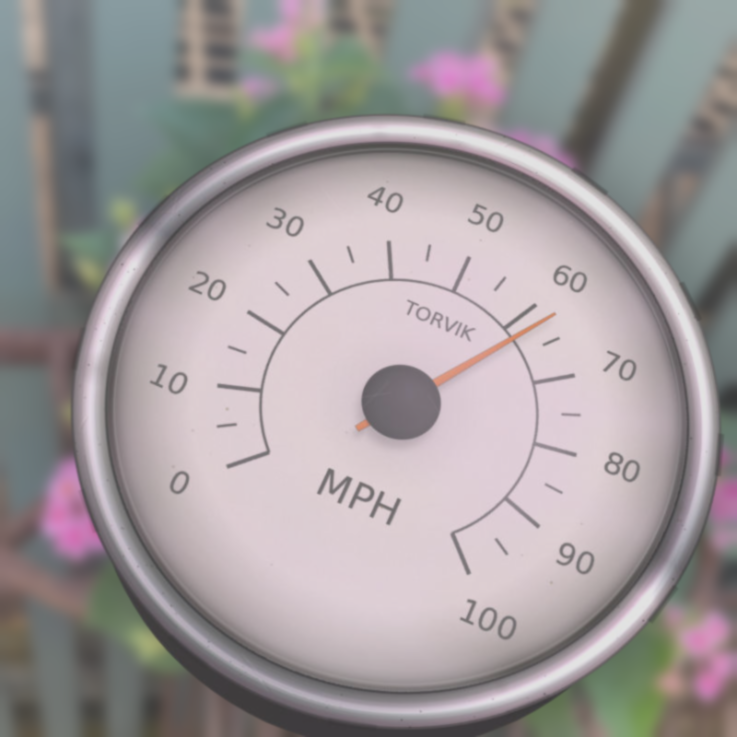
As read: 62.5; mph
